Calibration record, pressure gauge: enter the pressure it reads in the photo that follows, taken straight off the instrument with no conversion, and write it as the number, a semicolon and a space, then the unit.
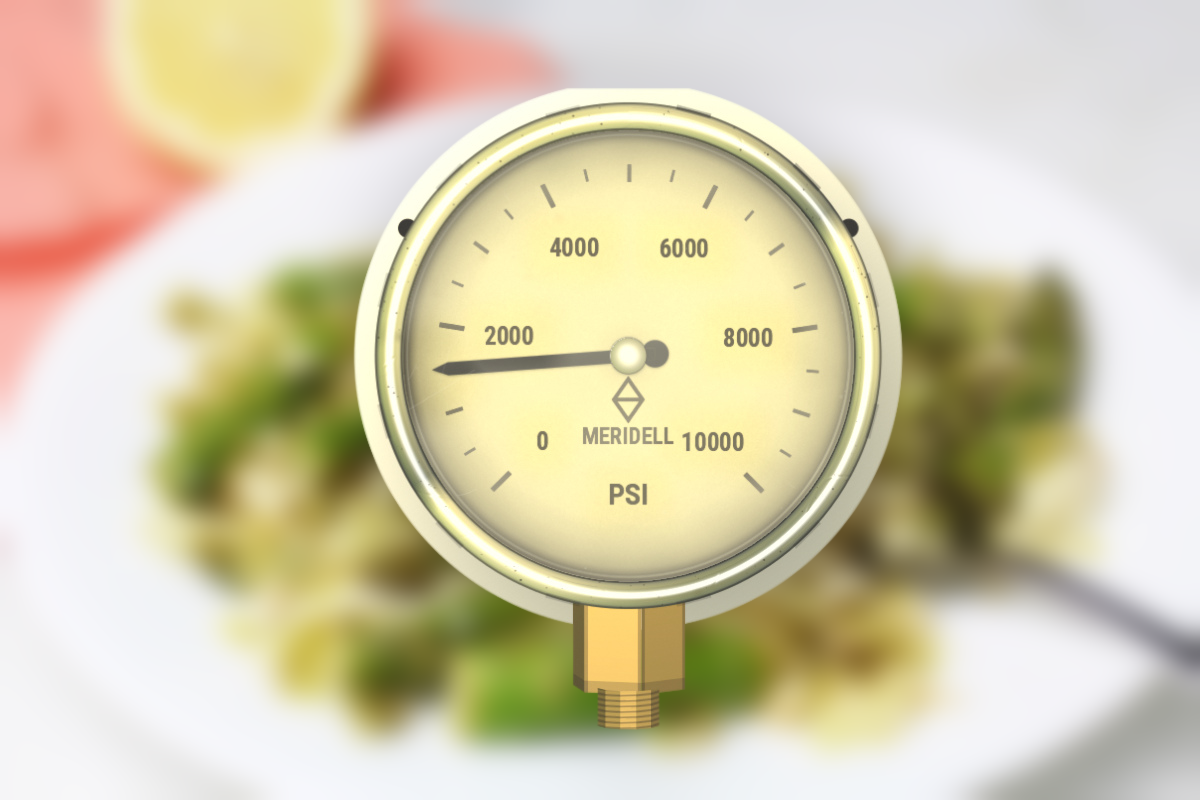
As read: 1500; psi
